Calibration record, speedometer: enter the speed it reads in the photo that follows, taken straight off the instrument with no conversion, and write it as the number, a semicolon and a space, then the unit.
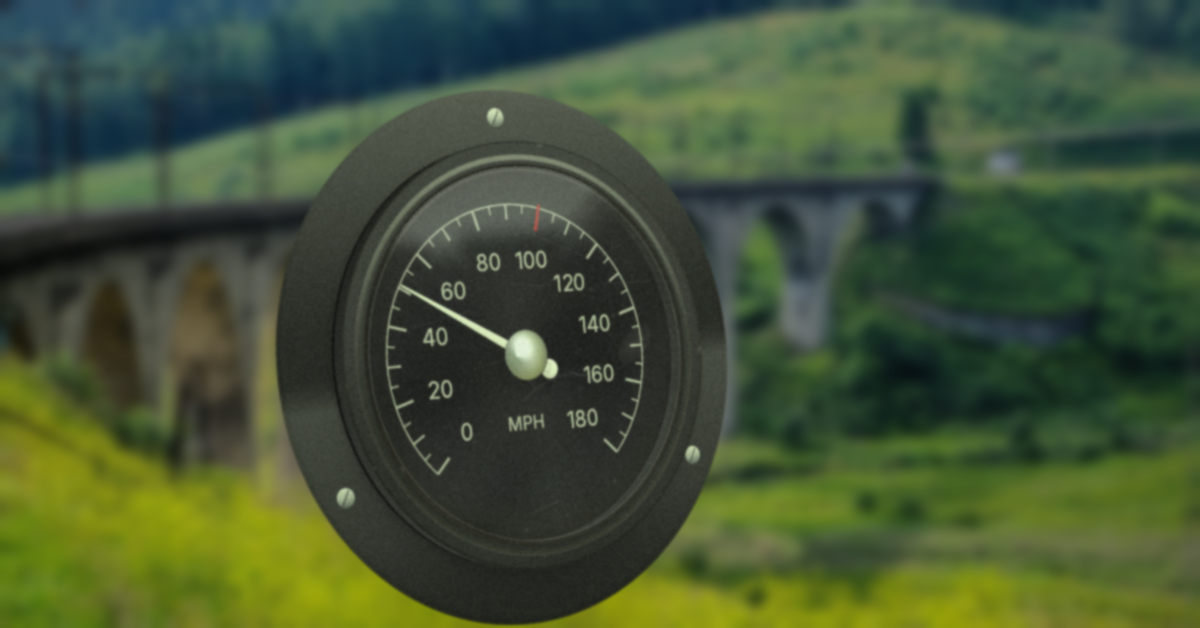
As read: 50; mph
